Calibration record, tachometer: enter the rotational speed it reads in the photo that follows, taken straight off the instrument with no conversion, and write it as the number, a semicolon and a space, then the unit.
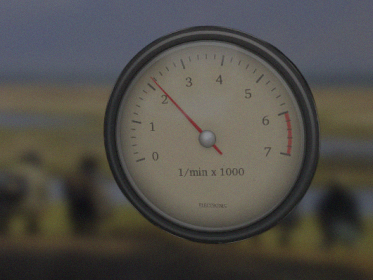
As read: 2200; rpm
